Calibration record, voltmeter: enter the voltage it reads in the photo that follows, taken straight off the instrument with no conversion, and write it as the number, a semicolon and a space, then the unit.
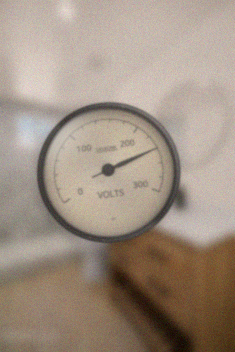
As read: 240; V
